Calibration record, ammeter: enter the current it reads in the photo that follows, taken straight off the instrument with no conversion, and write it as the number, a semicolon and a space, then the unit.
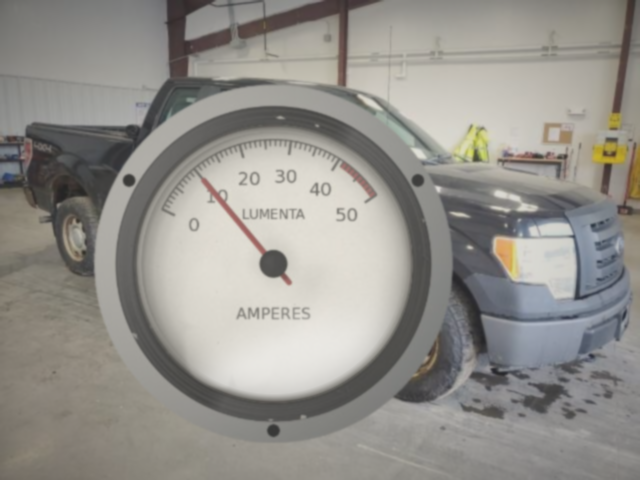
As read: 10; A
